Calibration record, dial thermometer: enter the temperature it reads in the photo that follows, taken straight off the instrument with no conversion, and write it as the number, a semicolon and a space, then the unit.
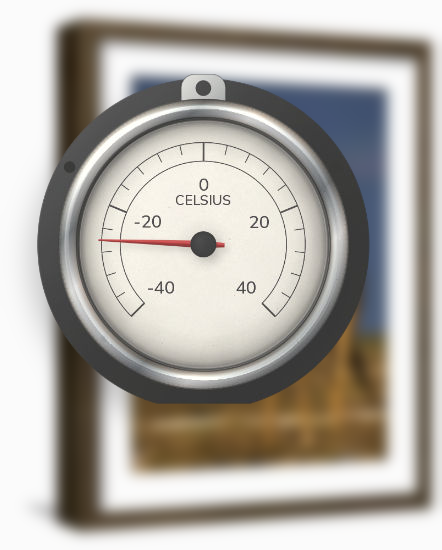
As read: -26; °C
